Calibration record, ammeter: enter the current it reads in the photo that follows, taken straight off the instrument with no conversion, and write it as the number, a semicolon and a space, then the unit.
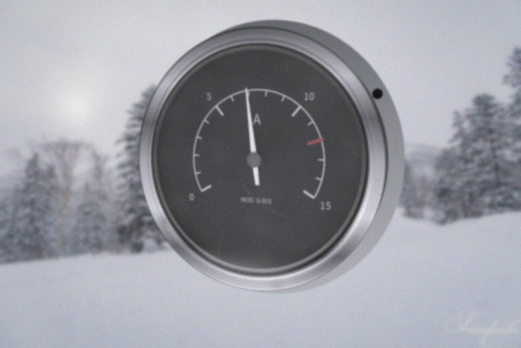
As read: 7; A
